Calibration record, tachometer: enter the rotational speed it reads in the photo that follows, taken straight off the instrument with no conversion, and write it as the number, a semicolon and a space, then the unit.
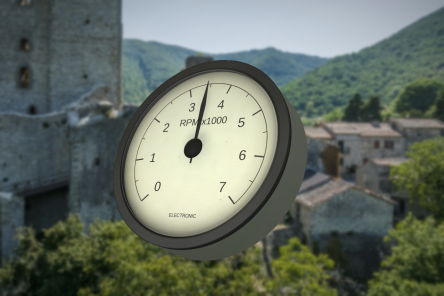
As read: 3500; rpm
